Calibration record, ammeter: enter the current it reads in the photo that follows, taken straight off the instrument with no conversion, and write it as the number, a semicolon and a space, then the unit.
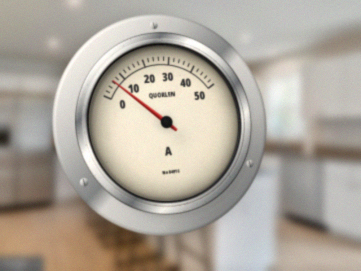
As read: 6; A
